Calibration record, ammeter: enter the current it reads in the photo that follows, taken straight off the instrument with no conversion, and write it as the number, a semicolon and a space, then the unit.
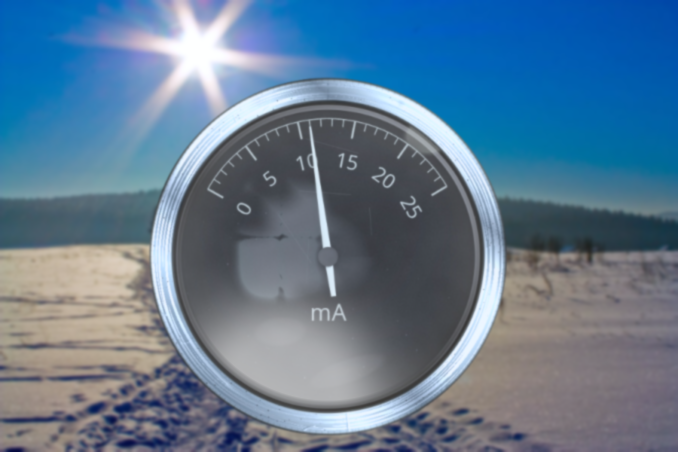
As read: 11; mA
